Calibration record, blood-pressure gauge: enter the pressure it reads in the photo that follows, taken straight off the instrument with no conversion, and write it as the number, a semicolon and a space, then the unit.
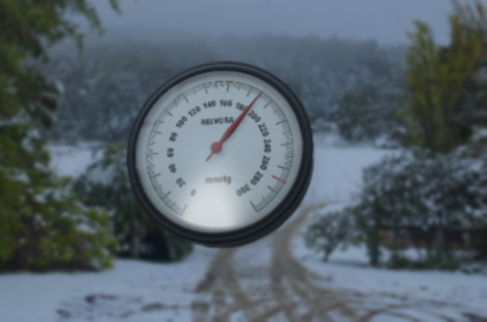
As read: 190; mmHg
